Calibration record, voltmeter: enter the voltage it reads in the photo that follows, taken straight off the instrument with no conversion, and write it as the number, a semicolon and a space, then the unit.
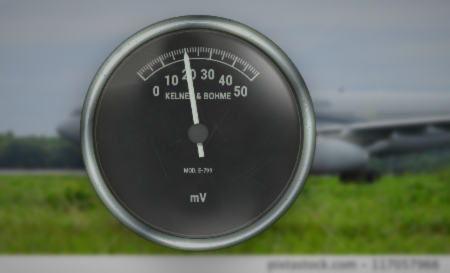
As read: 20; mV
